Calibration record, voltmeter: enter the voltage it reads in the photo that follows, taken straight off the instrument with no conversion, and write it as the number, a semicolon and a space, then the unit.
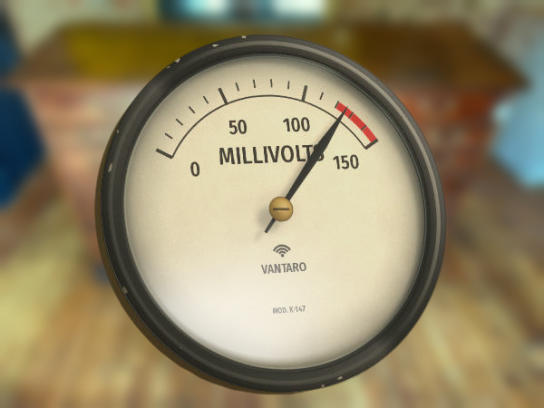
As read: 125; mV
